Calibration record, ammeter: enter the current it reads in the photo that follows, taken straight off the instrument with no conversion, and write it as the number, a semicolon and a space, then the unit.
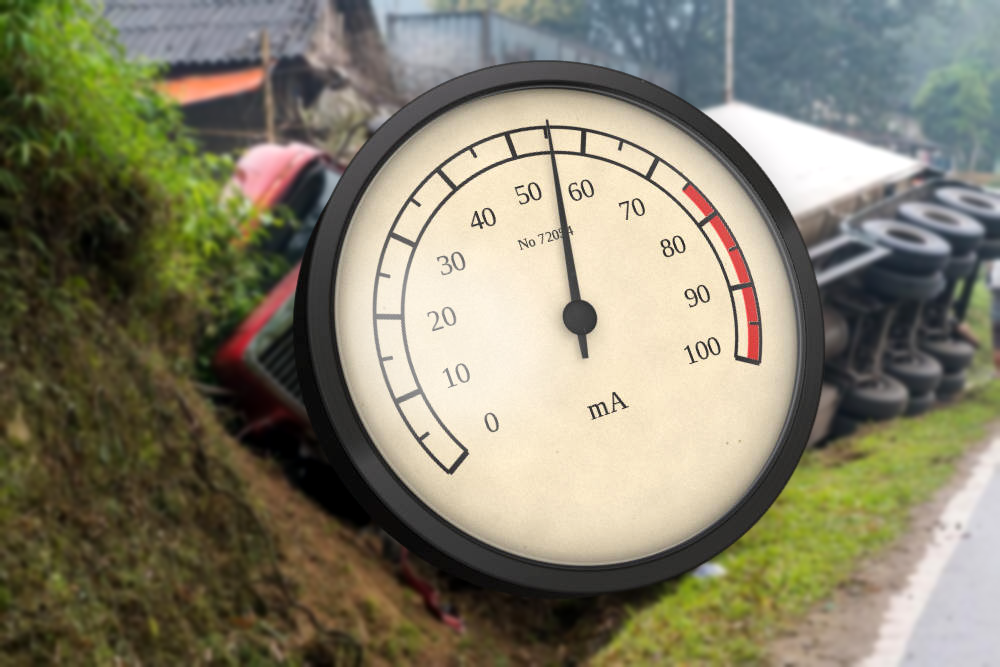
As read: 55; mA
